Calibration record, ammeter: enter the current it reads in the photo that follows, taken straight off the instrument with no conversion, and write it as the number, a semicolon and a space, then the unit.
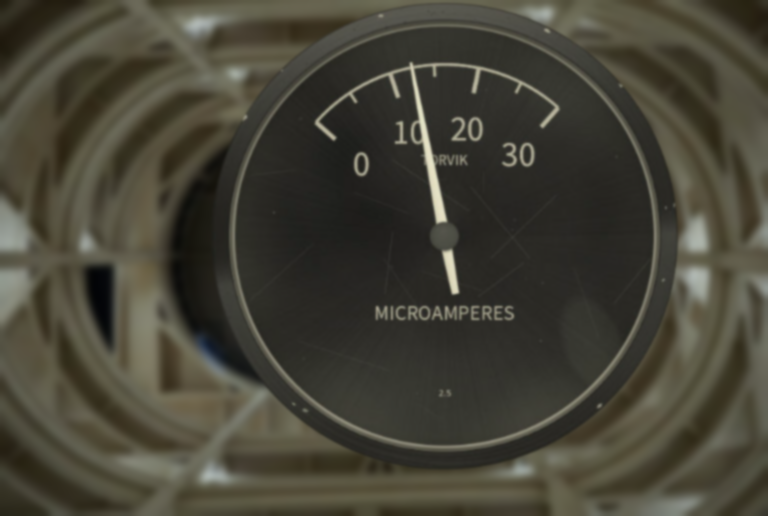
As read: 12.5; µA
